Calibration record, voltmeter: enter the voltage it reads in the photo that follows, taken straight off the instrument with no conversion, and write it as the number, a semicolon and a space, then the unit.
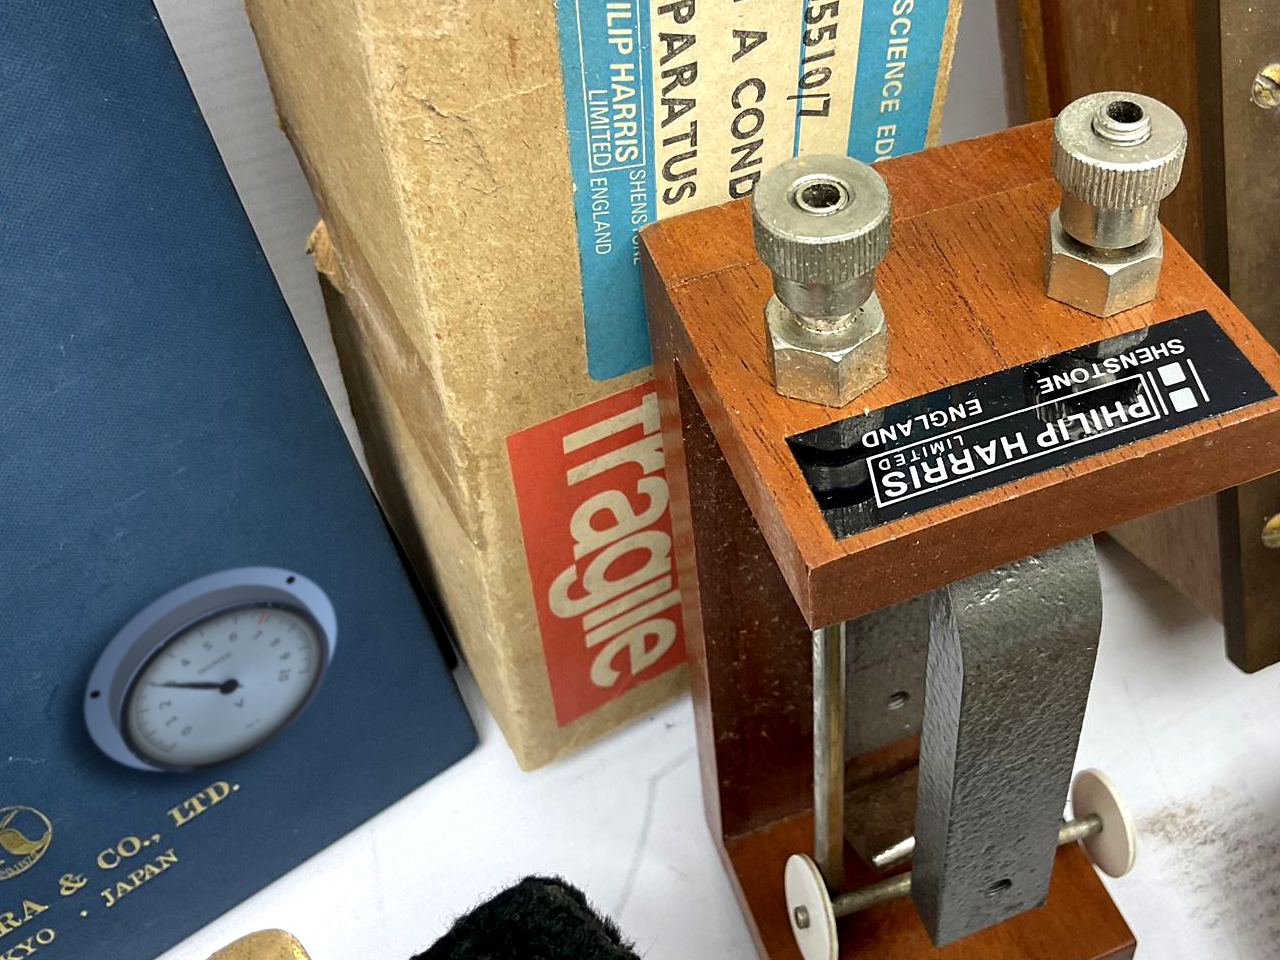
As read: 3; V
